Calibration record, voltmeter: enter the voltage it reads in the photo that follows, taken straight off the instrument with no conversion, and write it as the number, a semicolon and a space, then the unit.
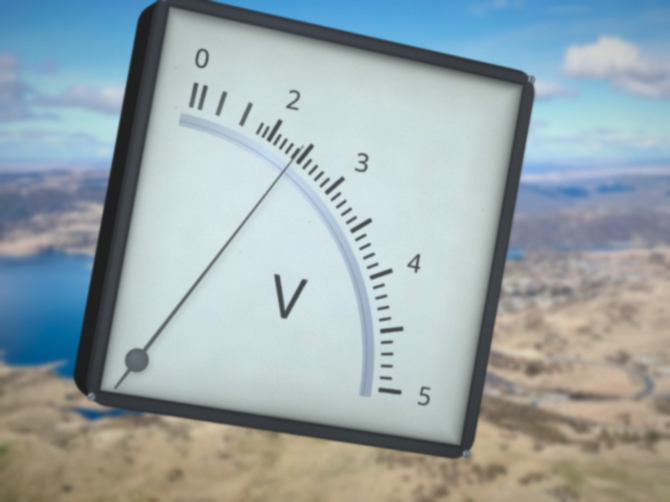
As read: 2.4; V
